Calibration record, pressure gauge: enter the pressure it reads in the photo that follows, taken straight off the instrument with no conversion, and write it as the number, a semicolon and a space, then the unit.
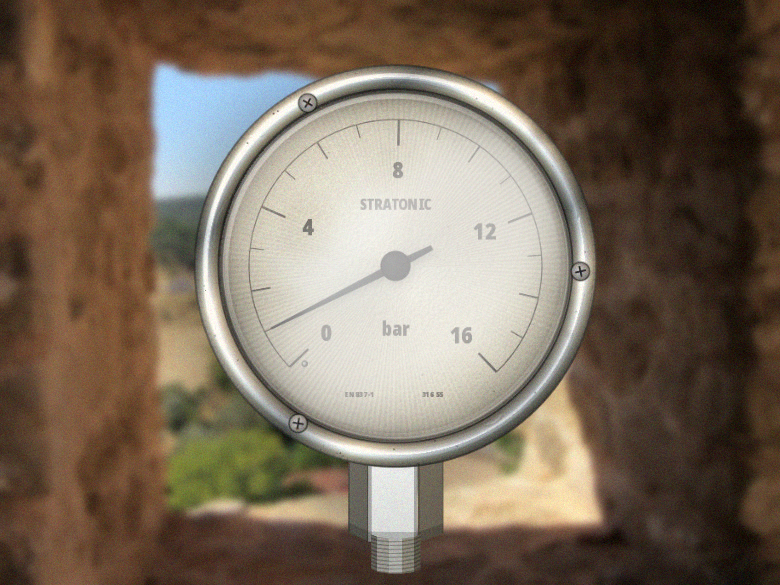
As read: 1; bar
